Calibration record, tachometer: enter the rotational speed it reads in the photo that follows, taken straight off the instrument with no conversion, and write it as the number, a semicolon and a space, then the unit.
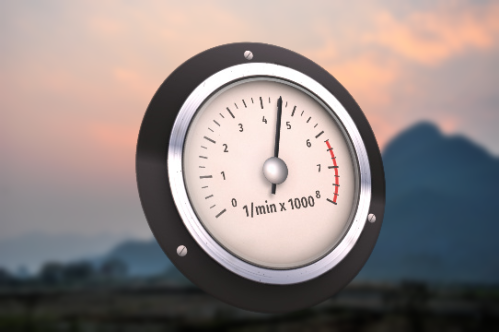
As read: 4500; rpm
